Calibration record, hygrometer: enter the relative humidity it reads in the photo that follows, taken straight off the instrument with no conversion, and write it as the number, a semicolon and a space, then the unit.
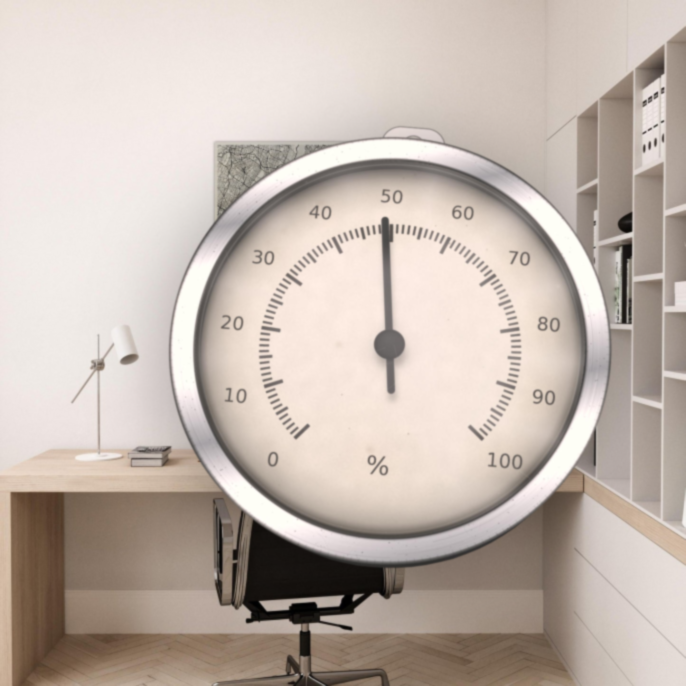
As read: 49; %
